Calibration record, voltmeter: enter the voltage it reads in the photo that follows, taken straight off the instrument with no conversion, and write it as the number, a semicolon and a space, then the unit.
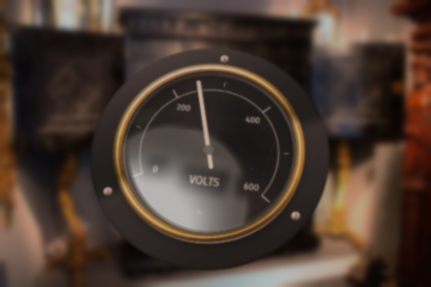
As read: 250; V
